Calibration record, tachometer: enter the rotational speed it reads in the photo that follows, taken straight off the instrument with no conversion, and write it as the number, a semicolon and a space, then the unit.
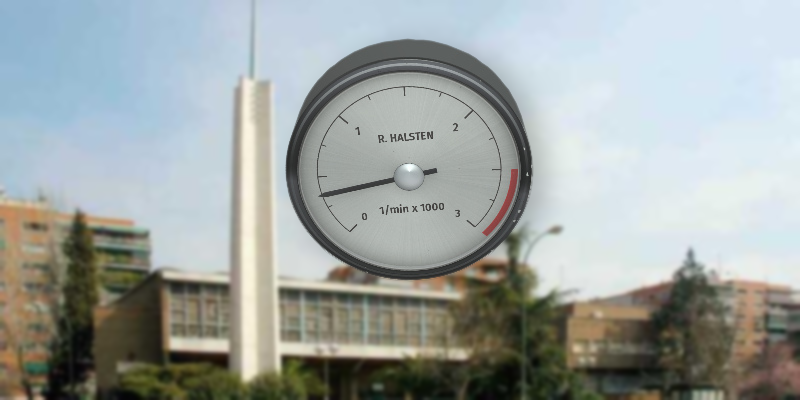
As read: 375; rpm
